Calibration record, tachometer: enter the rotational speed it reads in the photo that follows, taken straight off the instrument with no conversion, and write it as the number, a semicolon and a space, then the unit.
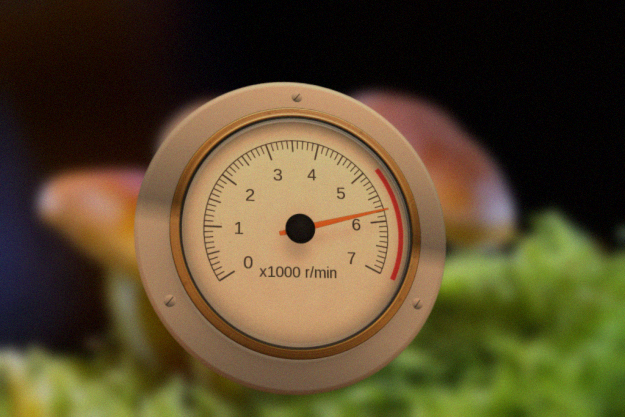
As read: 5800; rpm
